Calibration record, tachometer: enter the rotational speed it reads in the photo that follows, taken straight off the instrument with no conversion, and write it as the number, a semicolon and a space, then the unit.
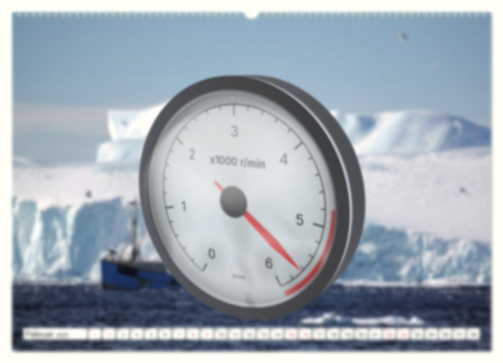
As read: 5600; rpm
